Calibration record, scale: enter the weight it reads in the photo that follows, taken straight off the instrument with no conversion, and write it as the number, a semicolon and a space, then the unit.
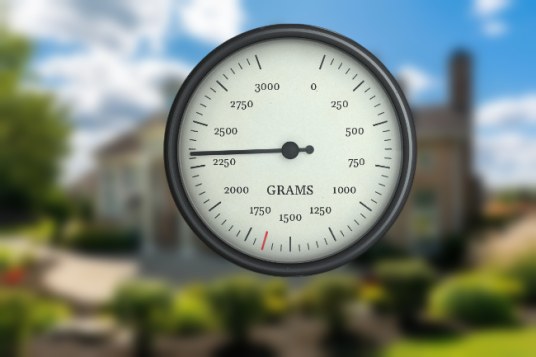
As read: 2325; g
